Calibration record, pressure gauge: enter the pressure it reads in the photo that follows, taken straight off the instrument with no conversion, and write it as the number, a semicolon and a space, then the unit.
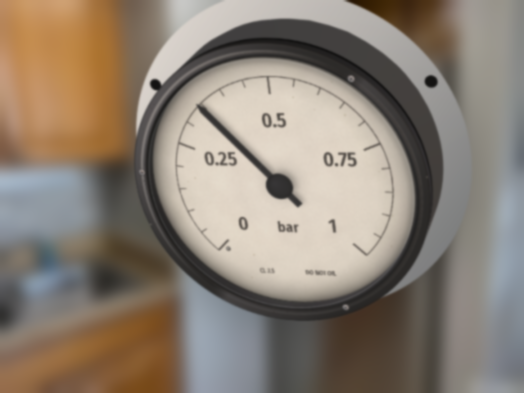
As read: 0.35; bar
